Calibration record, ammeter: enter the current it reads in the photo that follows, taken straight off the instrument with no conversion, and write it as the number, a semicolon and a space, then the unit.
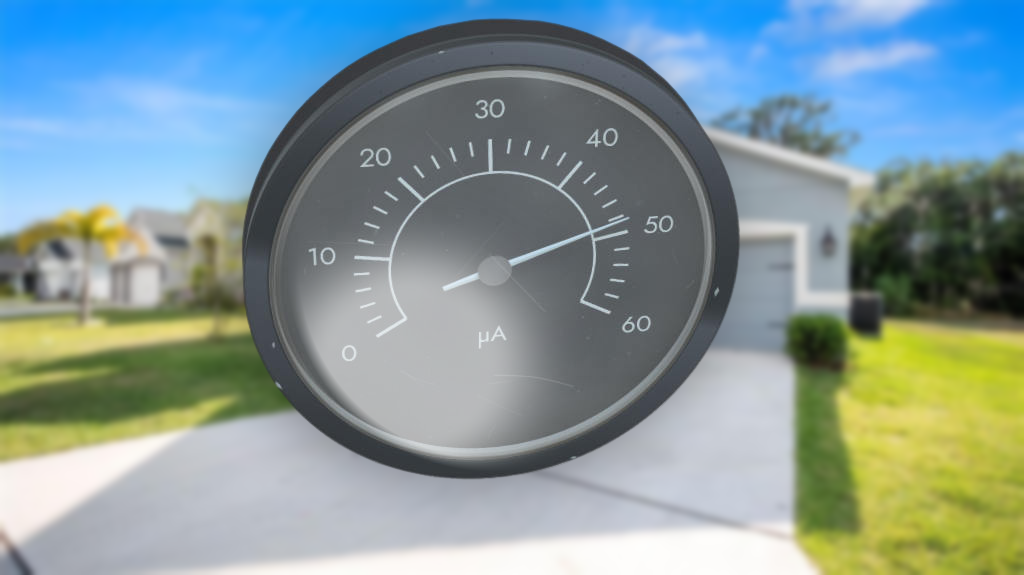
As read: 48; µA
